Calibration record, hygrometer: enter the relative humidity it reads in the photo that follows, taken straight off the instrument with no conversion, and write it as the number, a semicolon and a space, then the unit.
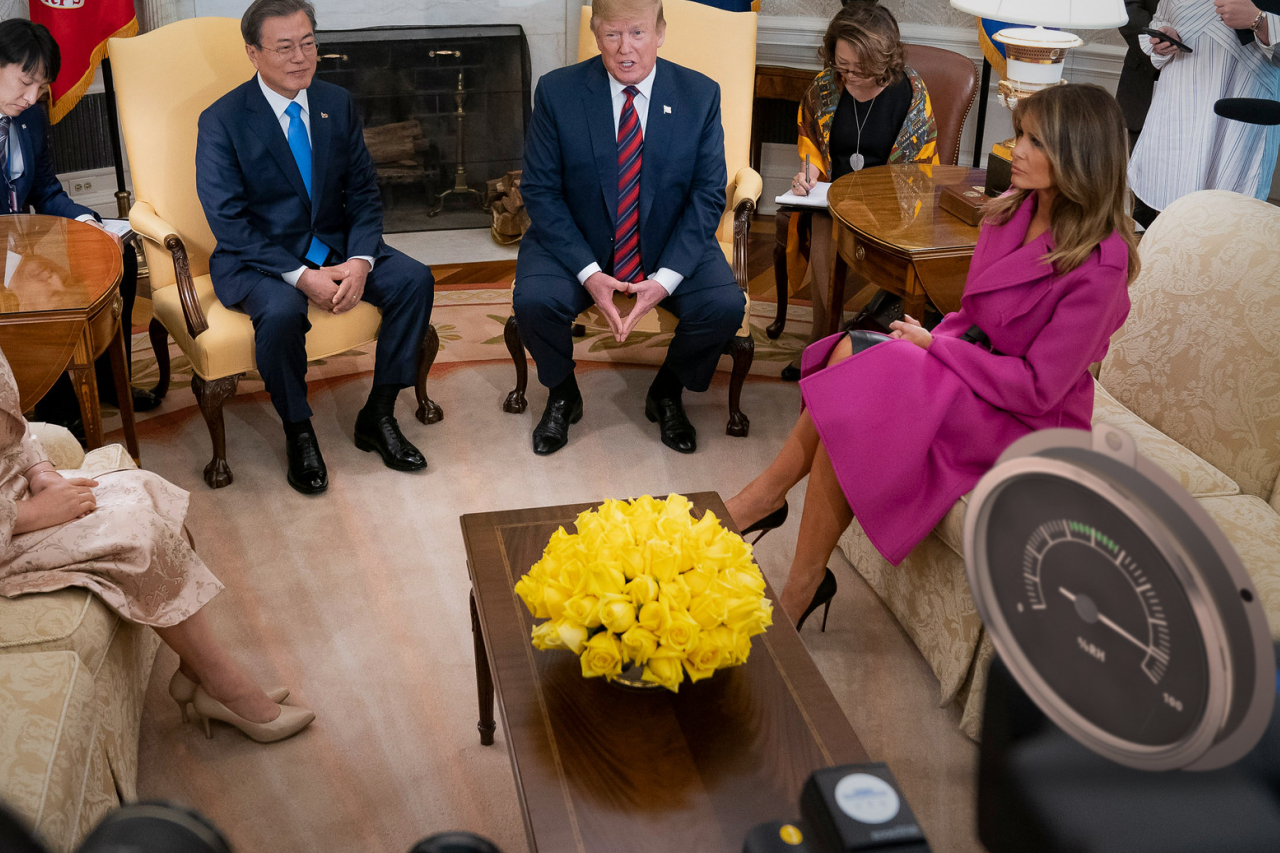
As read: 90; %
